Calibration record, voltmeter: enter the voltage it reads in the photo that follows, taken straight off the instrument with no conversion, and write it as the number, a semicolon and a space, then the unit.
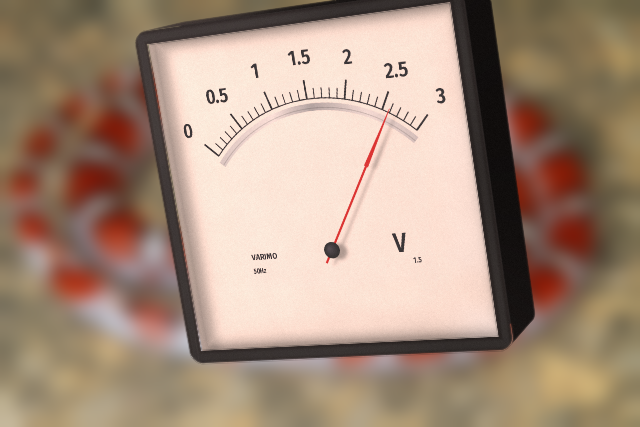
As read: 2.6; V
